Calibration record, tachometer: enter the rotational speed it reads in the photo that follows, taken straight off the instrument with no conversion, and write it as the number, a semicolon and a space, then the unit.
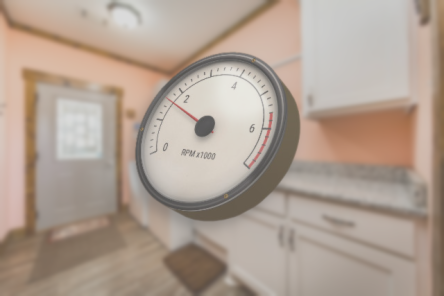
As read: 1600; rpm
